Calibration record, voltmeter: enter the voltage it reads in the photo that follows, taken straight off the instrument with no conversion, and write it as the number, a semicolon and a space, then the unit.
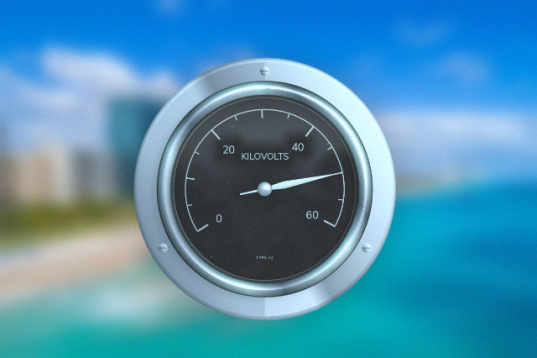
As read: 50; kV
